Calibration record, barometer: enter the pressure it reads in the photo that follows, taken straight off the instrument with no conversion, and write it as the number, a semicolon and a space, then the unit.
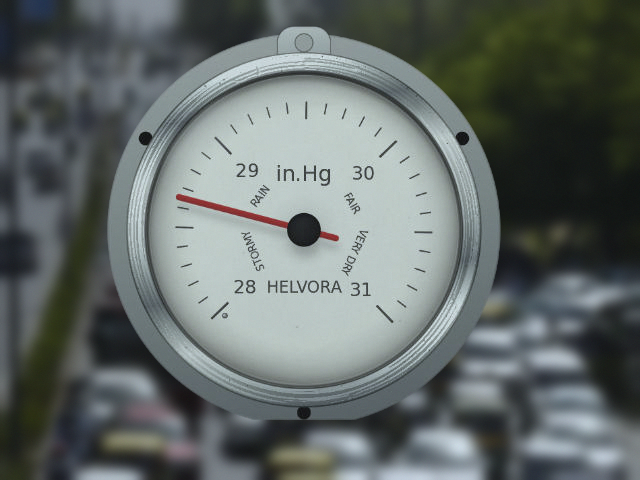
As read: 28.65; inHg
